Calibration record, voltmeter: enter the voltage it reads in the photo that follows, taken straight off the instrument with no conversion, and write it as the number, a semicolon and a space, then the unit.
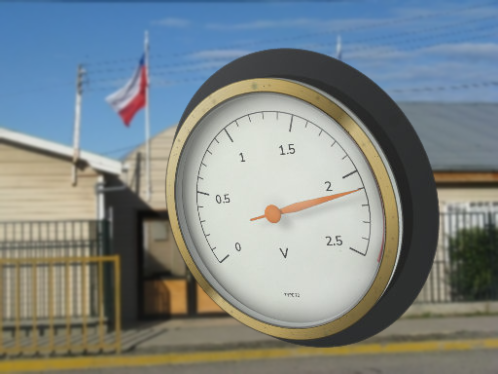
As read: 2.1; V
